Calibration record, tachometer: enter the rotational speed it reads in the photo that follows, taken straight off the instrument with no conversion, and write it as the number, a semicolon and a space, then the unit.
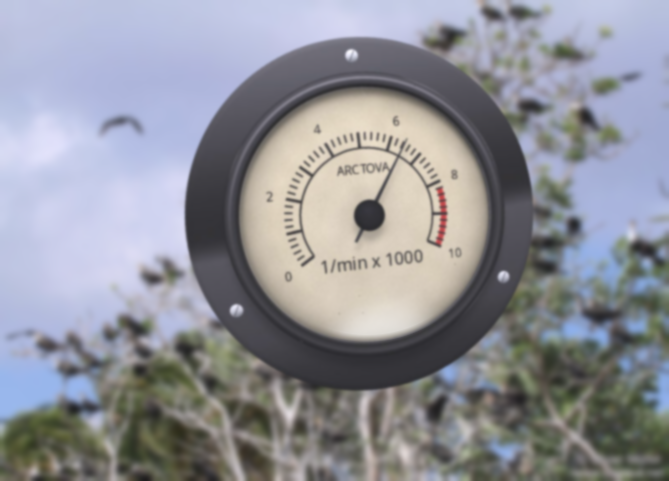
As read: 6400; rpm
